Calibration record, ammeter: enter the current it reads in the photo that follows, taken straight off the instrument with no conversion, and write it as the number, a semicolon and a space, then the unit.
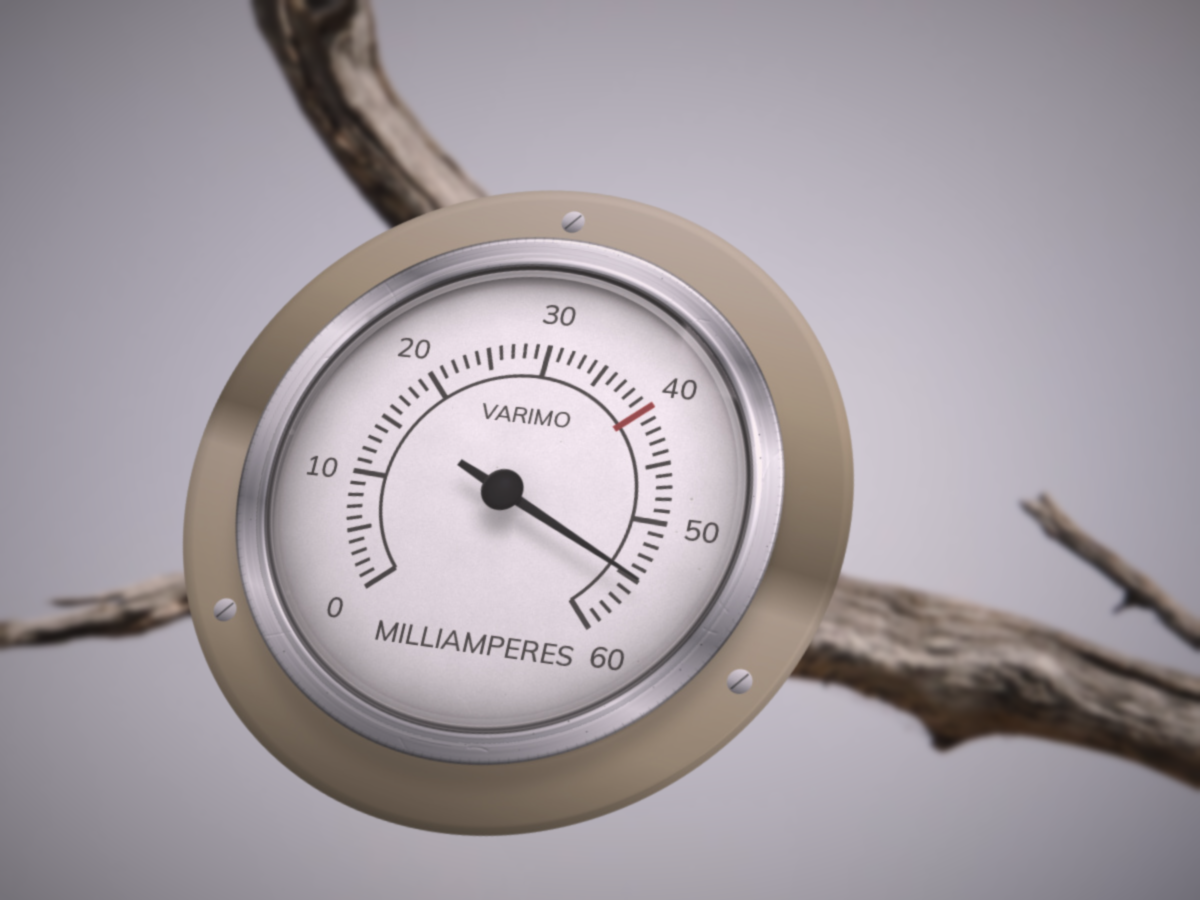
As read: 55; mA
